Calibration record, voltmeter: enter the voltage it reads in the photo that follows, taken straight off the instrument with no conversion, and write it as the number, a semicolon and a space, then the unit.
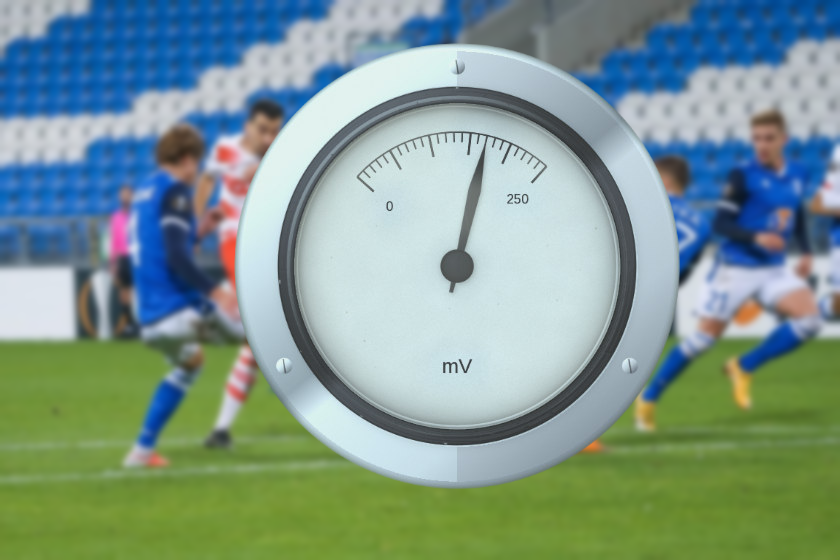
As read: 170; mV
